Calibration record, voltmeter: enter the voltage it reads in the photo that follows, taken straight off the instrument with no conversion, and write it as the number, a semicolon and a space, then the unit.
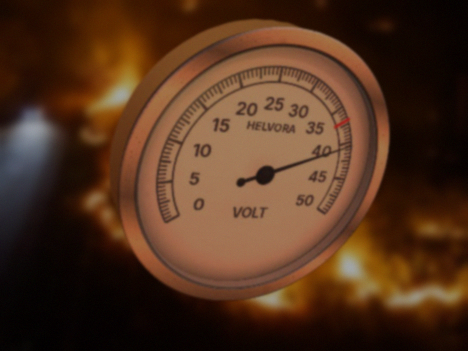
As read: 40; V
